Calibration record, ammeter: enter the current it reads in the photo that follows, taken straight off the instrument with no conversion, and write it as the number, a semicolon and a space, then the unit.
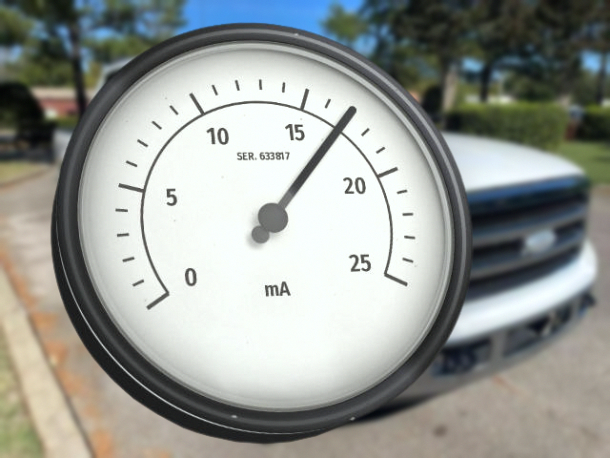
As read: 17; mA
